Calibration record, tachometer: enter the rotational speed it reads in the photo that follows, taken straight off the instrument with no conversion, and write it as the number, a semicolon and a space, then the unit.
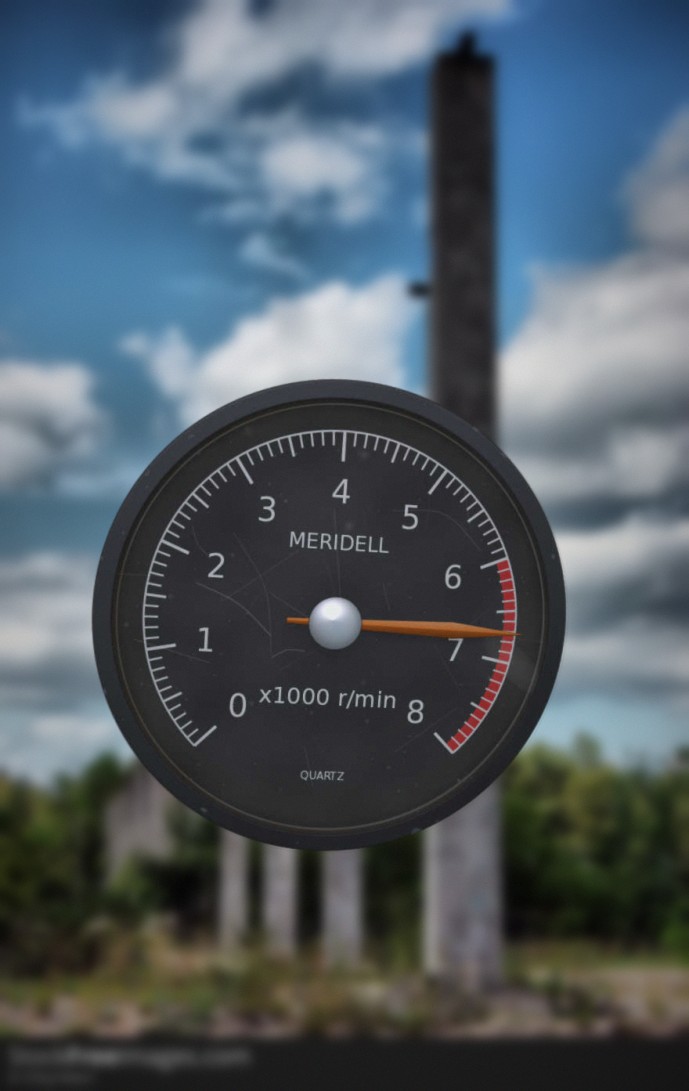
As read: 6700; rpm
